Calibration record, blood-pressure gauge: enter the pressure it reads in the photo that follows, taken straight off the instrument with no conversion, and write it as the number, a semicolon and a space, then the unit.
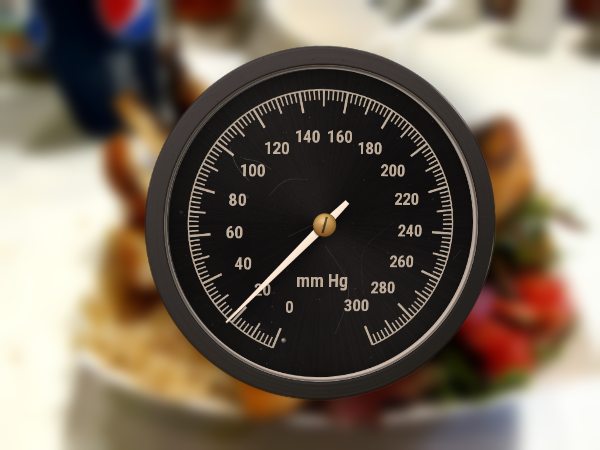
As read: 22; mmHg
